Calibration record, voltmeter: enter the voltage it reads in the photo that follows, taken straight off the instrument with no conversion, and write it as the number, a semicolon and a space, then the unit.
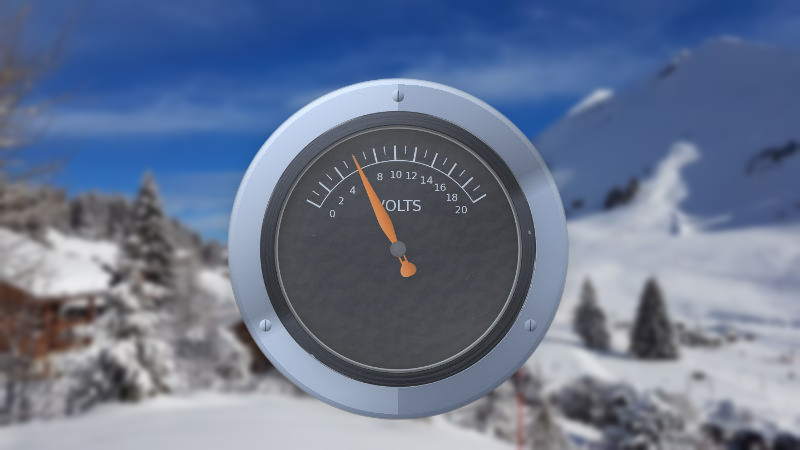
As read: 6; V
